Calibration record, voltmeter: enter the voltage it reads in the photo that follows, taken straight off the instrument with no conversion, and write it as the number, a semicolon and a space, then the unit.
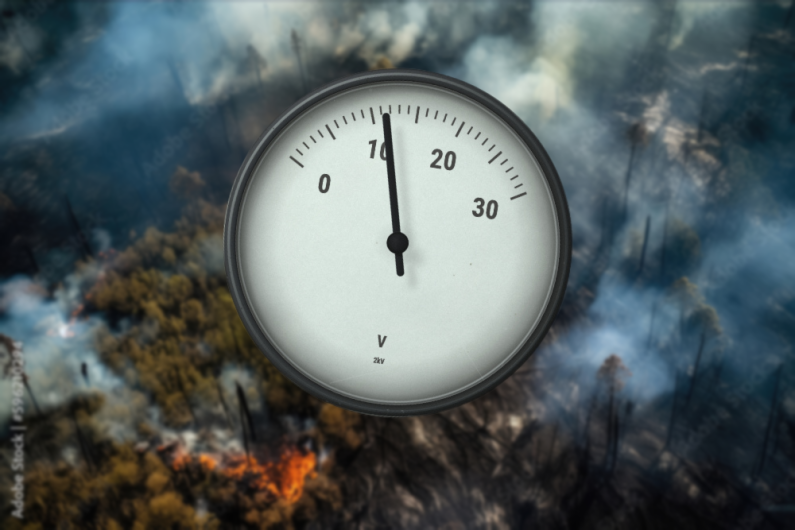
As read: 11.5; V
